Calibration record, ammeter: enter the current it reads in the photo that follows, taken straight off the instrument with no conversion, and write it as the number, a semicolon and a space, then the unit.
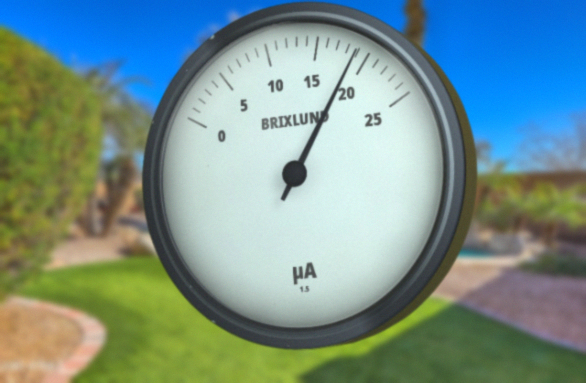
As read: 19; µA
